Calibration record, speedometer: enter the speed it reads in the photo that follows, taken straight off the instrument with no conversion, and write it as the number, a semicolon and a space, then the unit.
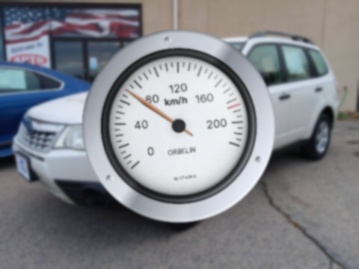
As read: 70; km/h
